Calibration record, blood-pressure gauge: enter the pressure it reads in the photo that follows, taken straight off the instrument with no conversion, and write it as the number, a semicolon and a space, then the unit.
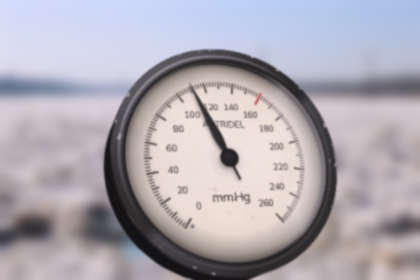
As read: 110; mmHg
